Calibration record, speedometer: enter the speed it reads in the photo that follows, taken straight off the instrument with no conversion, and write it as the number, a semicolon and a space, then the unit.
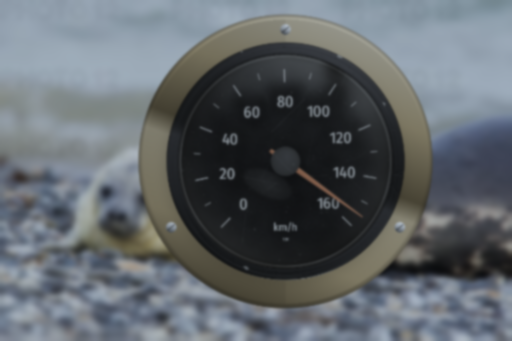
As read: 155; km/h
